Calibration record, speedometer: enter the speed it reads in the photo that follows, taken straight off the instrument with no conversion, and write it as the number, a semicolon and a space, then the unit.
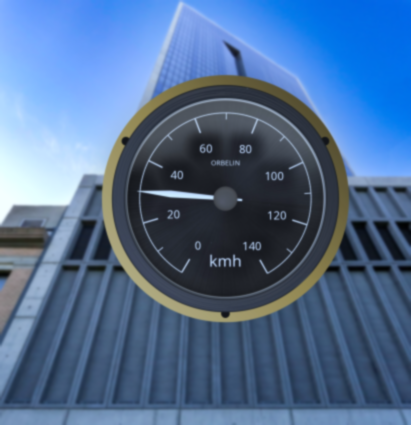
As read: 30; km/h
